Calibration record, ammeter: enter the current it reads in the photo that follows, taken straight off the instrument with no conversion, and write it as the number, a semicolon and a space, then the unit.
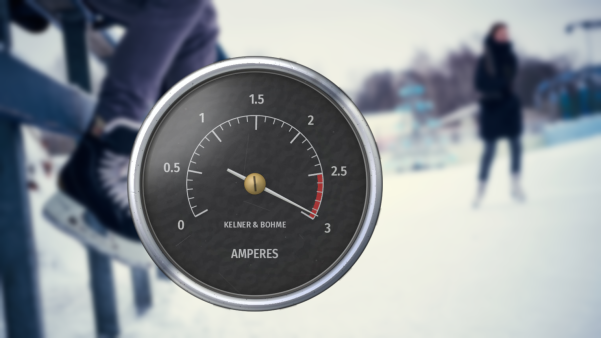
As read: 2.95; A
